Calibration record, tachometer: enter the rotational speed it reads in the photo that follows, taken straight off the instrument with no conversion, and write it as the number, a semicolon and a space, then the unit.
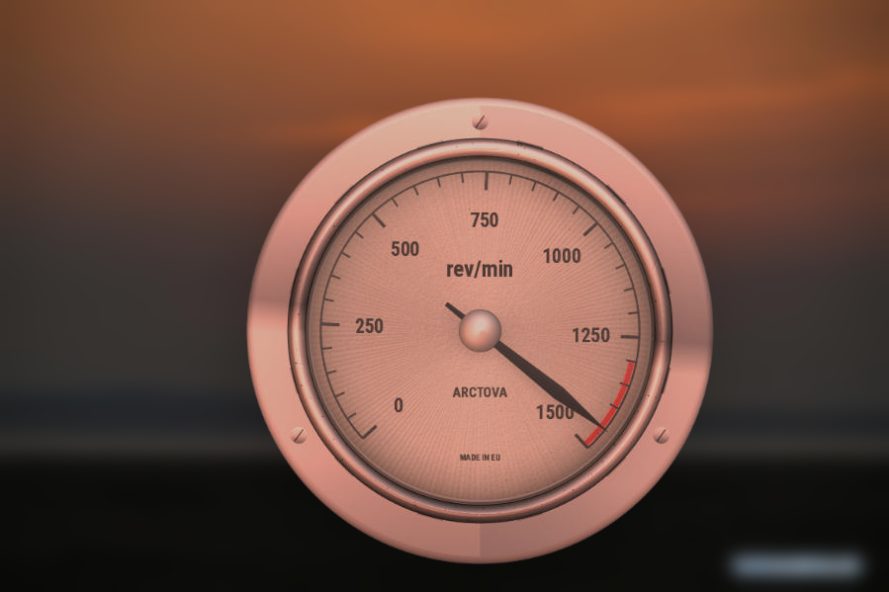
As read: 1450; rpm
